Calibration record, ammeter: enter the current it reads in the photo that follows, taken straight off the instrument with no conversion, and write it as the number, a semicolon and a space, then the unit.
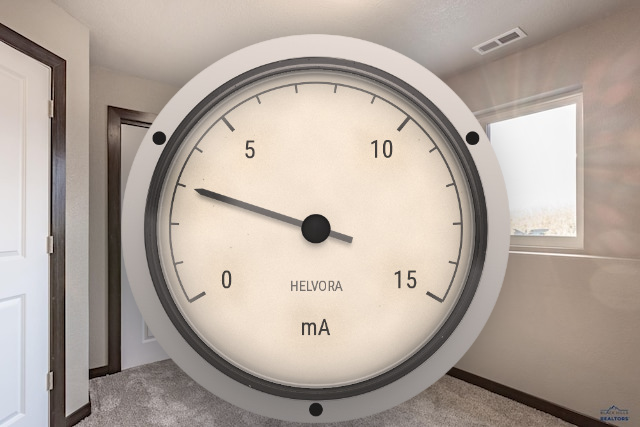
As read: 3; mA
